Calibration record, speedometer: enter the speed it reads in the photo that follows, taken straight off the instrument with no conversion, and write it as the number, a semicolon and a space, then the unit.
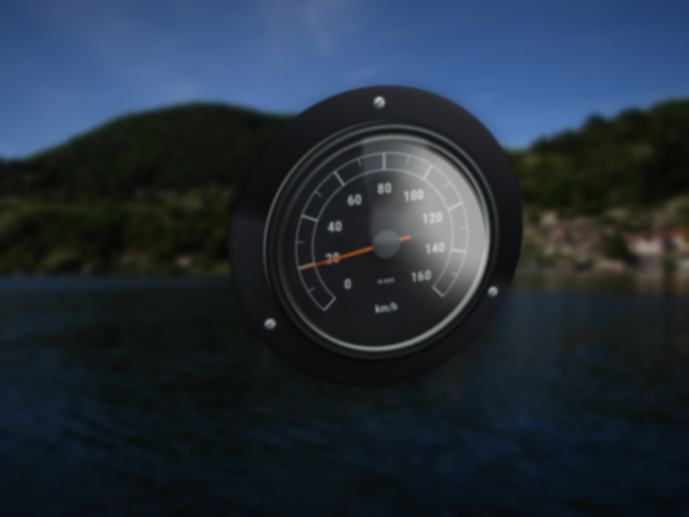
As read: 20; km/h
